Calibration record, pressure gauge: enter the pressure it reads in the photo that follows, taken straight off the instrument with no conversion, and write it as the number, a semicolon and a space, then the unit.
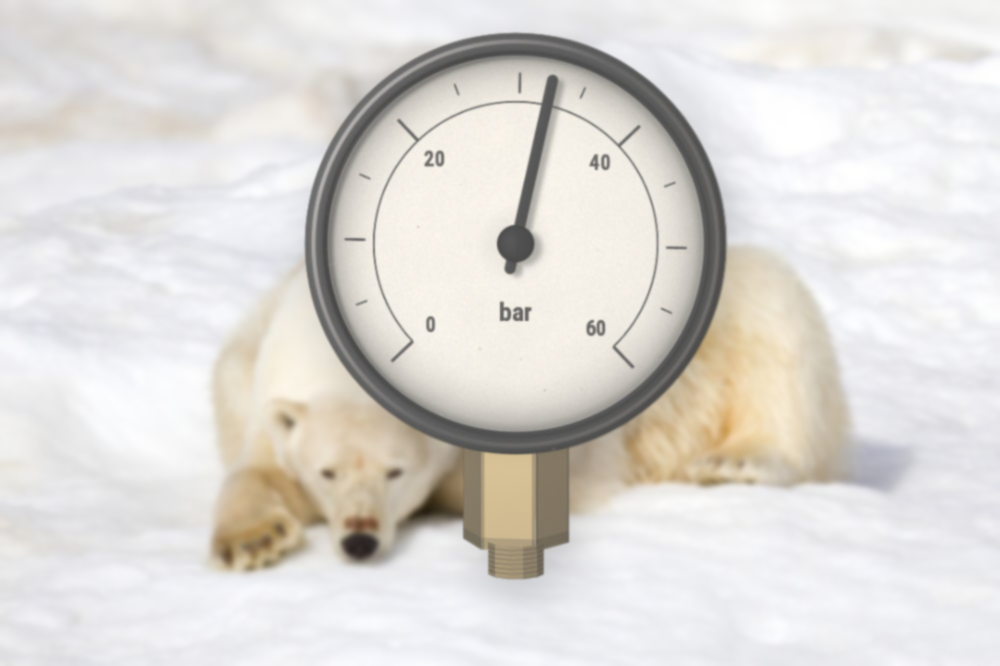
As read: 32.5; bar
